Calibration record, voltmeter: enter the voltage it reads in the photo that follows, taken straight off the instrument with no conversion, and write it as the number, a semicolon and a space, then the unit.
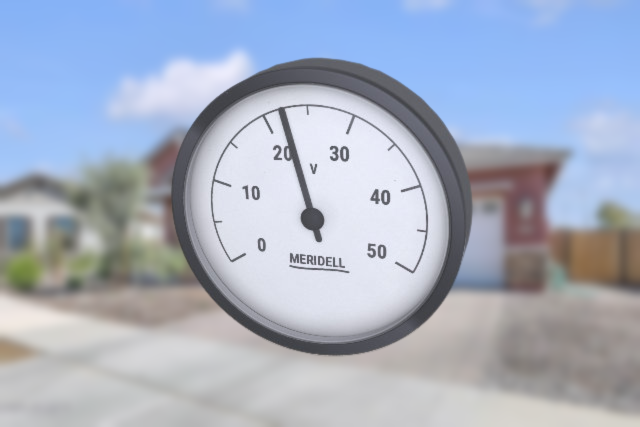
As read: 22.5; V
